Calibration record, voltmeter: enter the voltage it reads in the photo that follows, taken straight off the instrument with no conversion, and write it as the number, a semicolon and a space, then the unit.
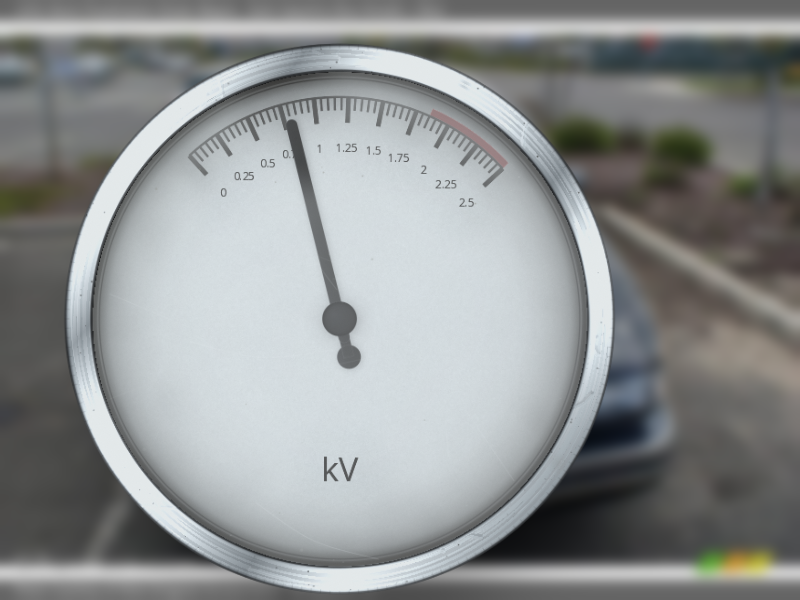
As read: 0.8; kV
